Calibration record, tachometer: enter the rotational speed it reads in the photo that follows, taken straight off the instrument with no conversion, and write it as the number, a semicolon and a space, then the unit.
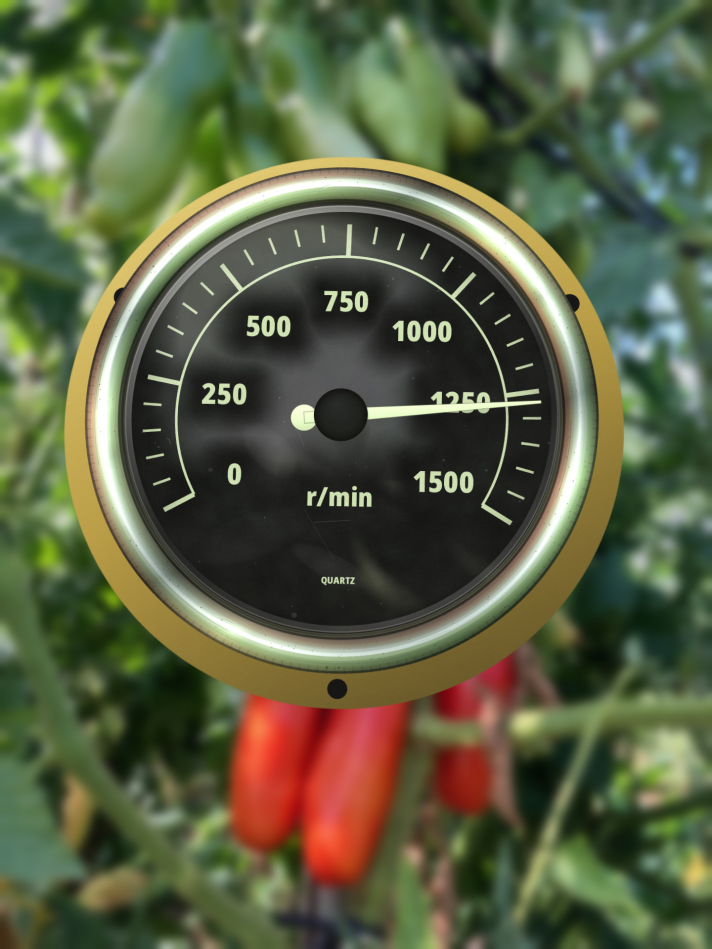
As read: 1275; rpm
